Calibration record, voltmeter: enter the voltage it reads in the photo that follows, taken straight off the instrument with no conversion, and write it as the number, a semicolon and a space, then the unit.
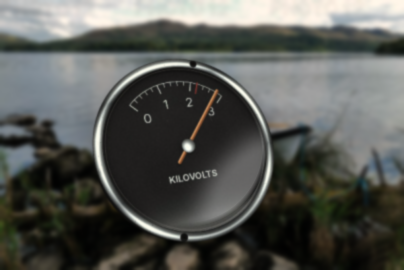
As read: 2.8; kV
